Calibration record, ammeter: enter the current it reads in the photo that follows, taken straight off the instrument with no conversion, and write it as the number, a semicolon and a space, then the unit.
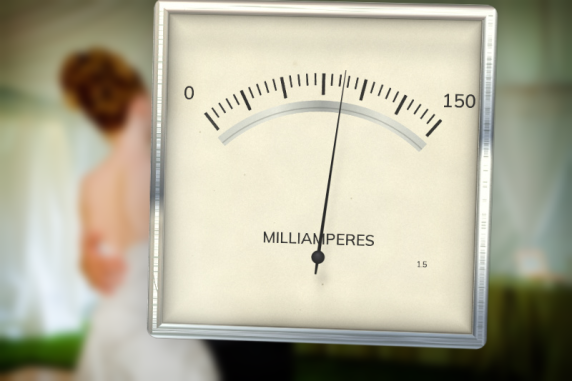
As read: 87.5; mA
